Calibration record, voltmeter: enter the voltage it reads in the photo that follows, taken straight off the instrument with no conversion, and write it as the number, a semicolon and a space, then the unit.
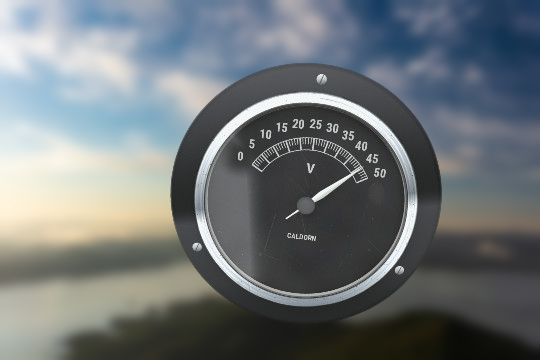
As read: 45; V
